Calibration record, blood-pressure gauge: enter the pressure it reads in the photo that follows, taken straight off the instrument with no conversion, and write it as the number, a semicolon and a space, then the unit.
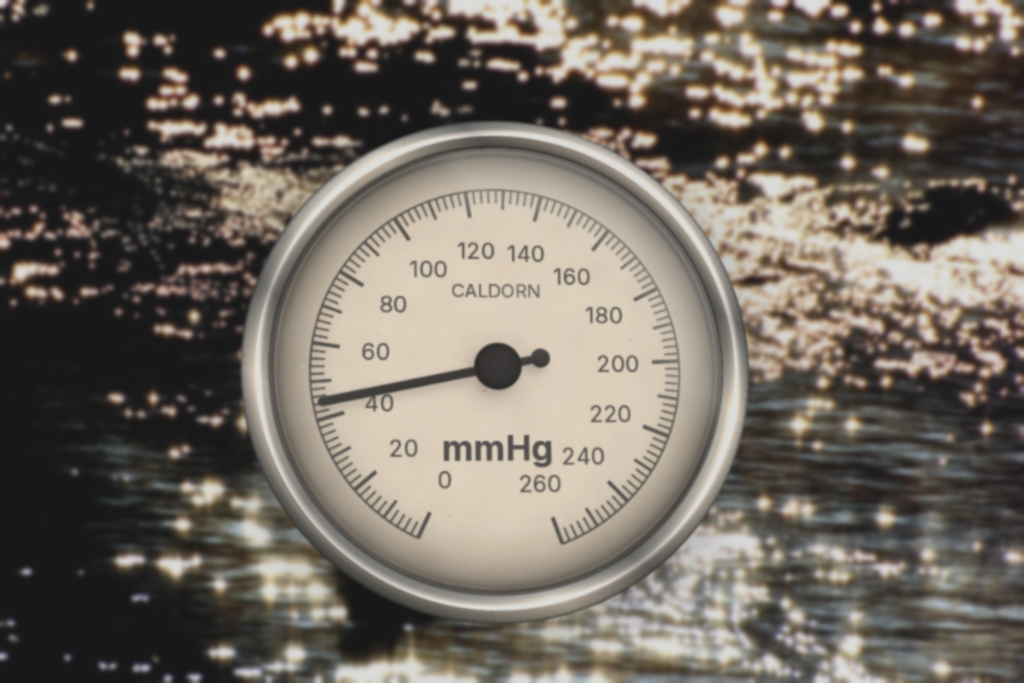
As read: 44; mmHg
